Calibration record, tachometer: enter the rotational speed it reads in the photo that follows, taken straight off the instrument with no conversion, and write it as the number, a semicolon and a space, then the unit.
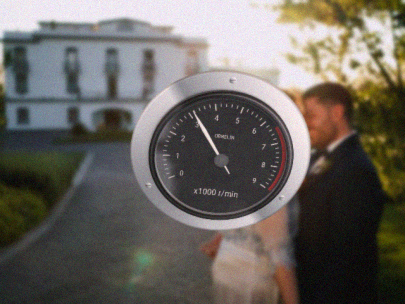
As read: 3200; rpm
